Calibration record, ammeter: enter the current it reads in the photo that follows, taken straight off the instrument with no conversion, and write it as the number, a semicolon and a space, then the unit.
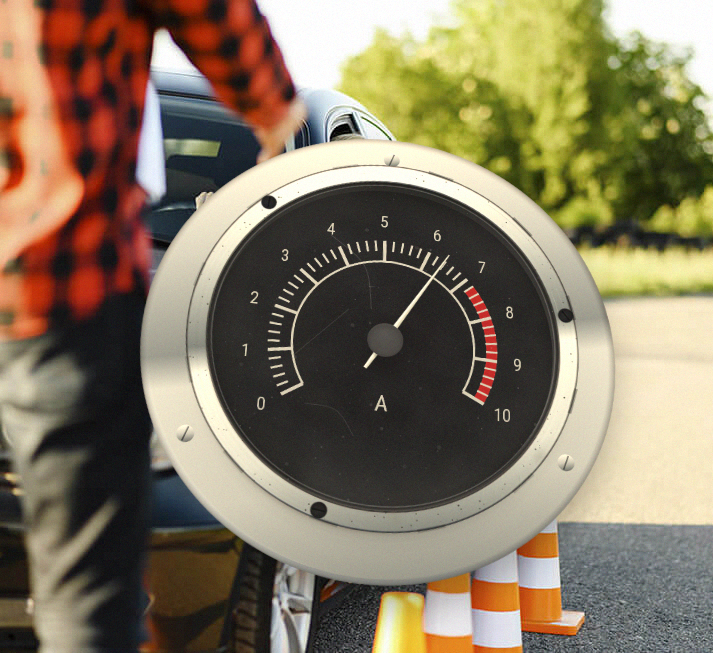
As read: 6.4; A
